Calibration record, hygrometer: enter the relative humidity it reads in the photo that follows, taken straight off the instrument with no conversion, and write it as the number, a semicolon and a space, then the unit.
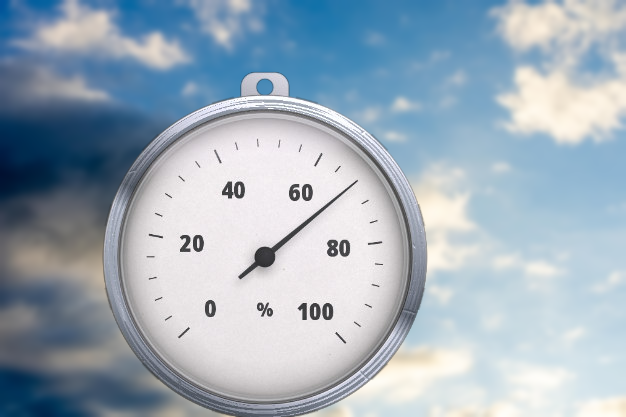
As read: 68; %
